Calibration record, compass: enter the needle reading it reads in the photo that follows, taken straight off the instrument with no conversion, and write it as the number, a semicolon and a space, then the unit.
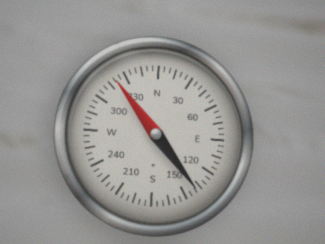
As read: 320; °
